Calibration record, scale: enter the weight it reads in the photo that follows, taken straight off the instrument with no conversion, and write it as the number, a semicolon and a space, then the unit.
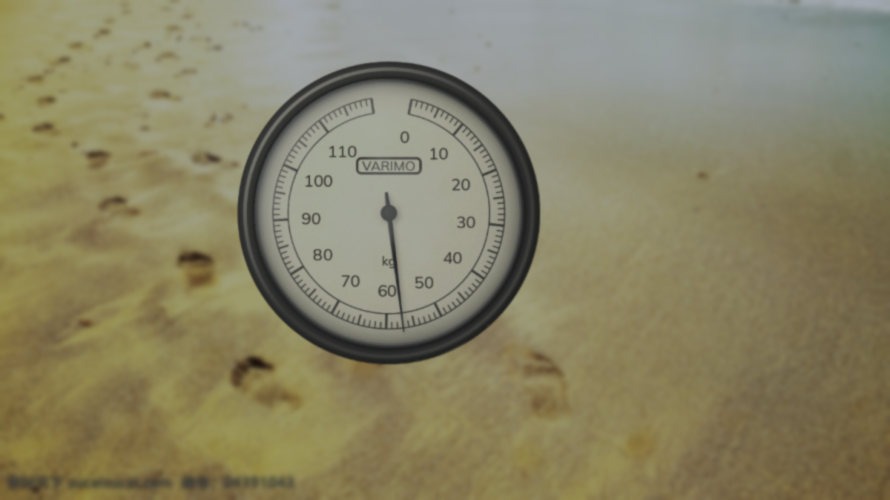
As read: 57; kg
